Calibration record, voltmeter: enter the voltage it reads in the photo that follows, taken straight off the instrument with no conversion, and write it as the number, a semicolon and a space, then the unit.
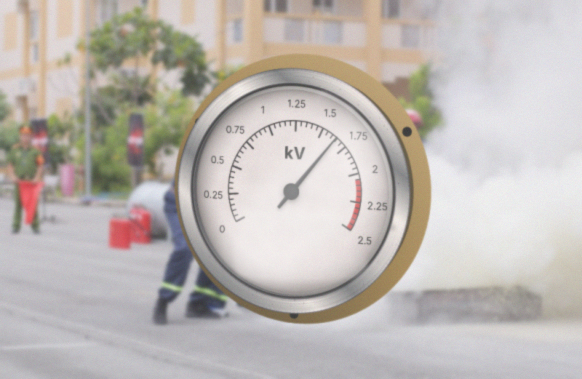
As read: 1.65; kV
